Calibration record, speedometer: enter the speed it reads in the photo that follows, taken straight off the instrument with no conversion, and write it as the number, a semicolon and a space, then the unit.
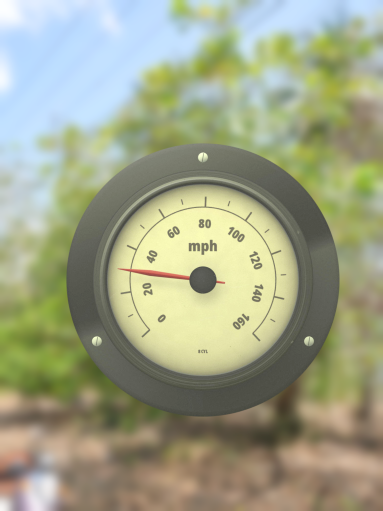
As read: 30; mph
